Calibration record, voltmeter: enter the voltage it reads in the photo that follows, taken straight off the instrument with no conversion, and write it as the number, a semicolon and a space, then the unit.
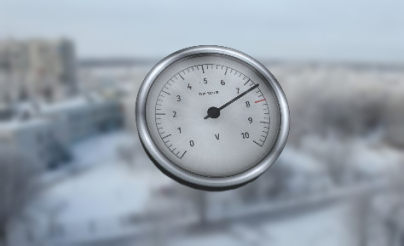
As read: 7.4; V
